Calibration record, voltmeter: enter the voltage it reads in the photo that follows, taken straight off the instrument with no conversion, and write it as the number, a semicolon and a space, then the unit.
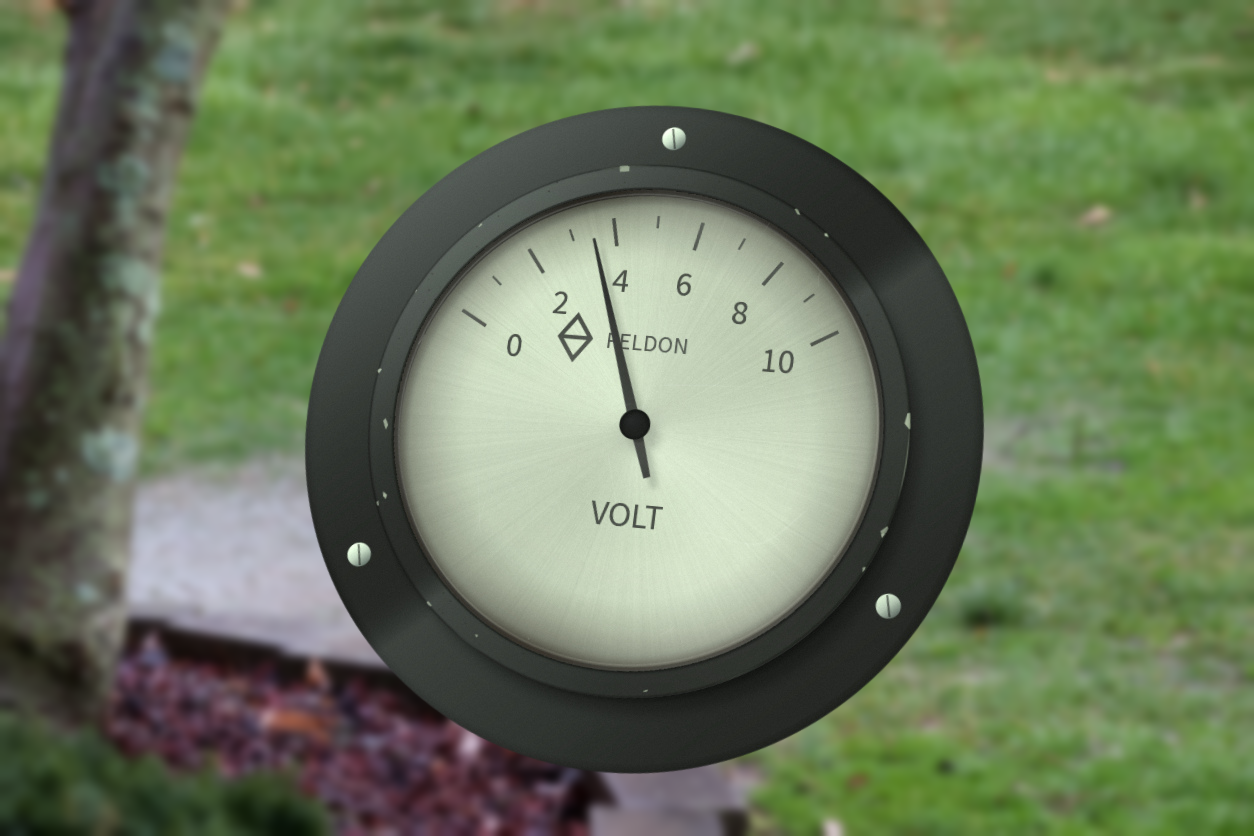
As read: 3.5; V
